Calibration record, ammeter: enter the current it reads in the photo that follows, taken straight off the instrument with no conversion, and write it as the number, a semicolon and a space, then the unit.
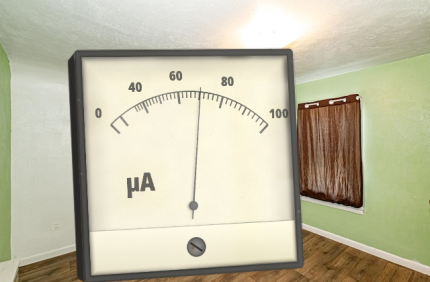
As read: 70; µA
